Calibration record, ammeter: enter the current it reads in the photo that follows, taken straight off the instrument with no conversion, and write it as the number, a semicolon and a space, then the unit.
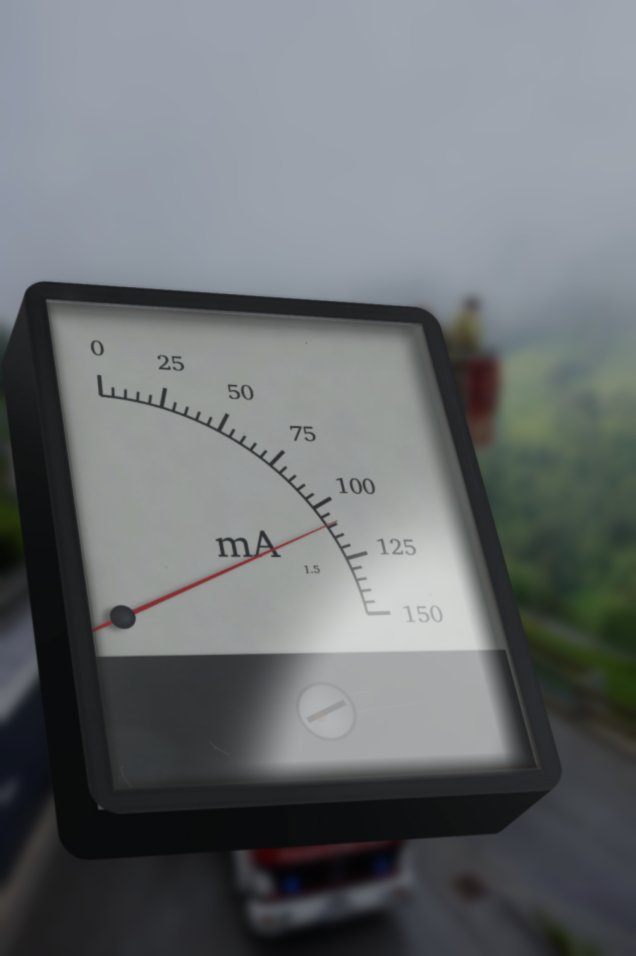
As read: 110; mA
